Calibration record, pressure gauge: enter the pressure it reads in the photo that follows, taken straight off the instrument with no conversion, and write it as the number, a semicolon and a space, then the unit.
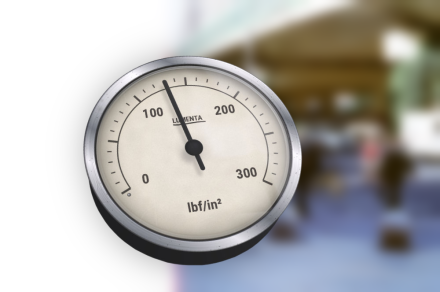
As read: 130; psi
